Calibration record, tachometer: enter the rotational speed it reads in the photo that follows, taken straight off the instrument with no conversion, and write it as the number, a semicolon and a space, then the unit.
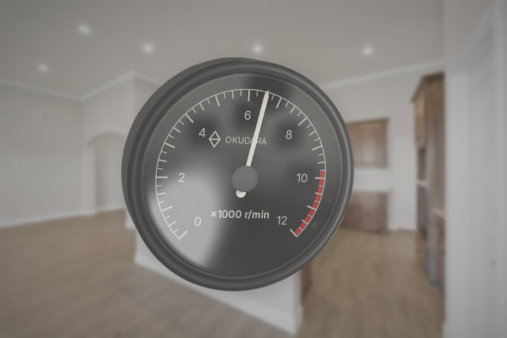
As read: 6500; rpm
